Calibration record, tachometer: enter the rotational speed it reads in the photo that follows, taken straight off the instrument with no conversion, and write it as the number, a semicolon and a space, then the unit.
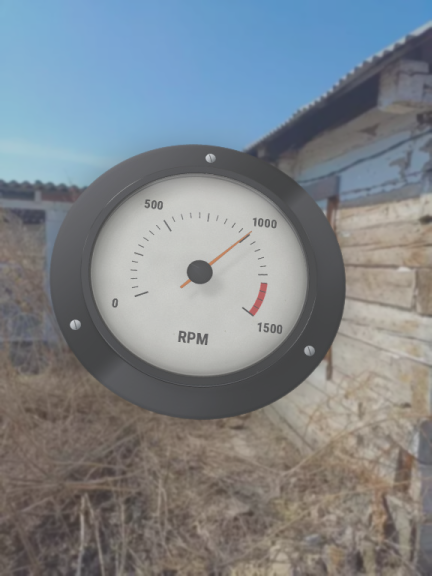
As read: 1000; rpm
